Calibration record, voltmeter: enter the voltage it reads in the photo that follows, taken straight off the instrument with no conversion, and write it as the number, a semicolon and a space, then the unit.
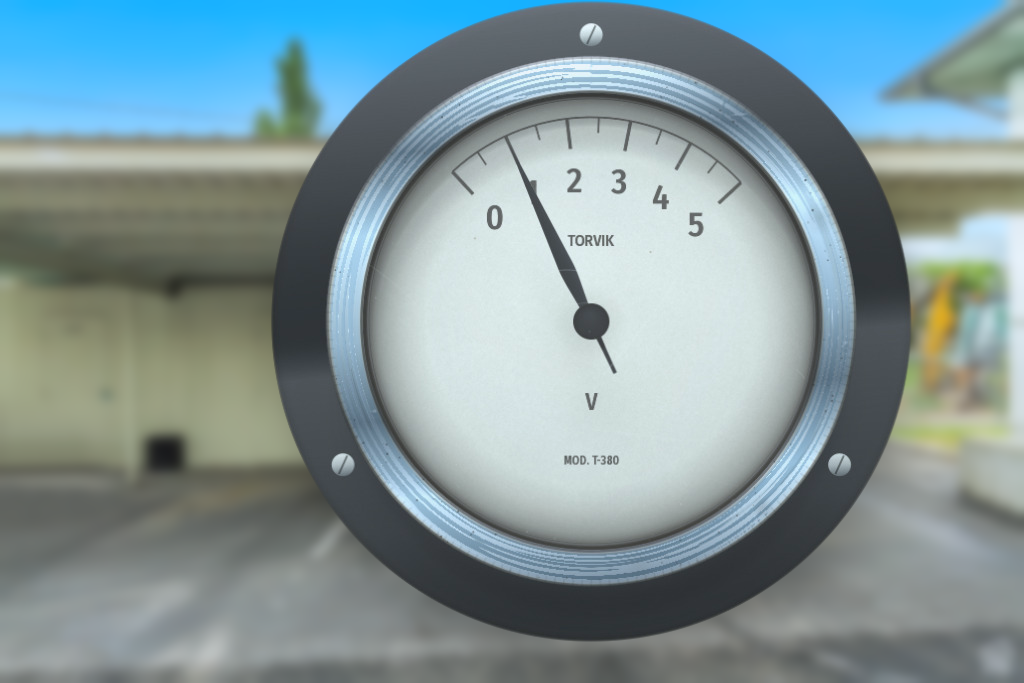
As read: 1; V
